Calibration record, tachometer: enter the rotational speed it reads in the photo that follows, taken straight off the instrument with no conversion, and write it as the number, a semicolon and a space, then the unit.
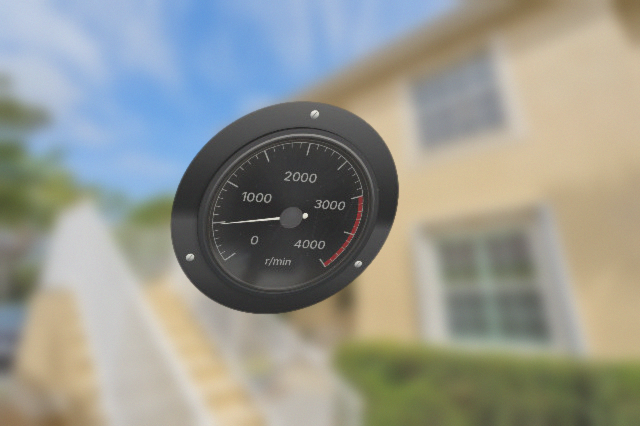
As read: 500; rpm
